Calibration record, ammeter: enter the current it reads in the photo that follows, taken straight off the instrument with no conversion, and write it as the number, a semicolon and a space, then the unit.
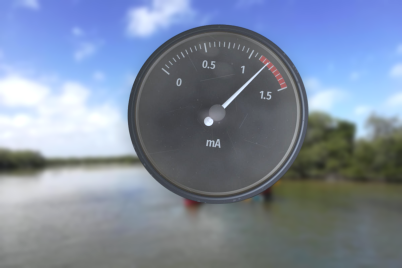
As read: 1.2; mA
